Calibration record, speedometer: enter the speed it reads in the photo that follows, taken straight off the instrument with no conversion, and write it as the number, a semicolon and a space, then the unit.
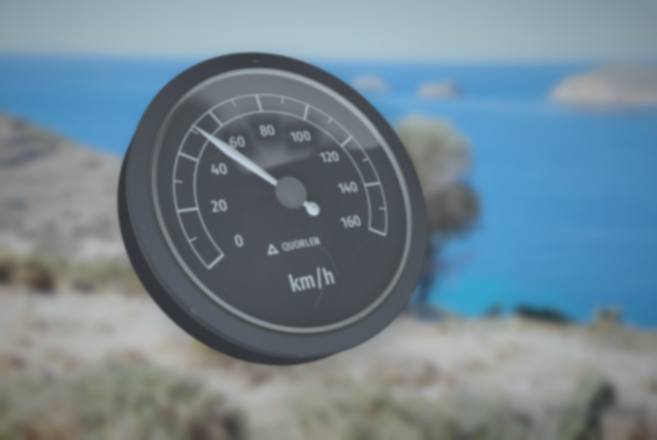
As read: 50; km/h
